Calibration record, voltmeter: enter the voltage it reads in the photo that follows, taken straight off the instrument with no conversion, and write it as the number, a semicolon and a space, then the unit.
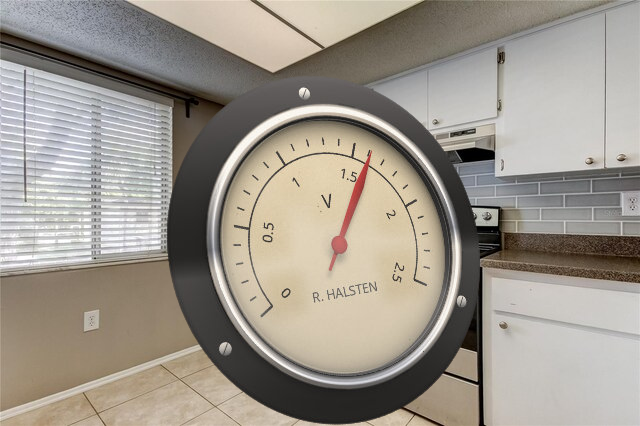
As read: 1.6; V
